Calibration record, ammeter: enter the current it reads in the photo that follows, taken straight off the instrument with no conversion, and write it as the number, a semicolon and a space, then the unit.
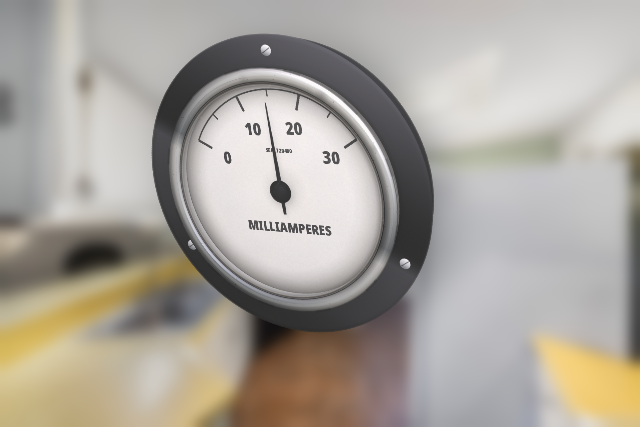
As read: 15; mA
